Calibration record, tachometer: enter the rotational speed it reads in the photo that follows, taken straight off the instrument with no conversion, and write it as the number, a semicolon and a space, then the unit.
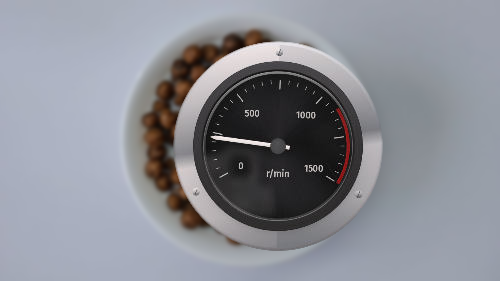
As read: 225; rpm
